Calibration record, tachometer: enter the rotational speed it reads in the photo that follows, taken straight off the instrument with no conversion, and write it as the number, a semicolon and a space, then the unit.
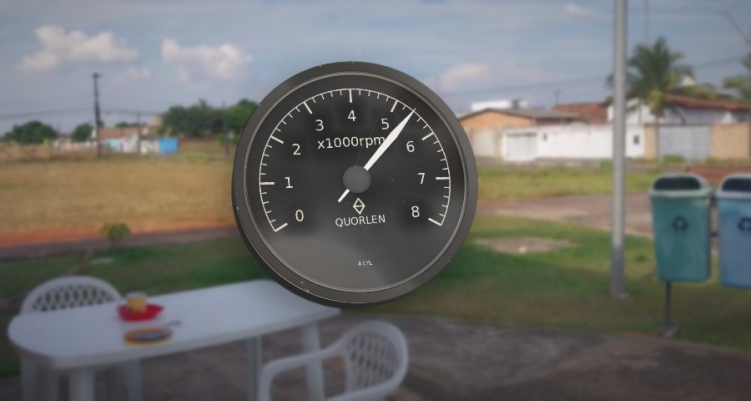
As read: 5400; rpm
